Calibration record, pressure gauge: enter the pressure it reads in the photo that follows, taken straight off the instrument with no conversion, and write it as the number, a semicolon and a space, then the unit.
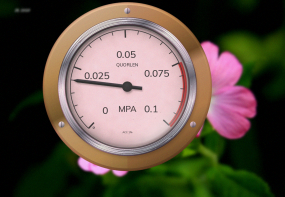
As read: 0.02; MPa
